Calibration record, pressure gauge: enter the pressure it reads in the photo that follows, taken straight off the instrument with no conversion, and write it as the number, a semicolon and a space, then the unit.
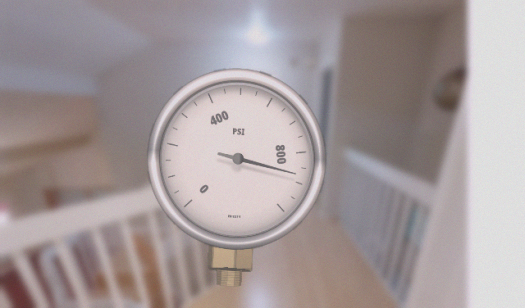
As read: 875; psi
